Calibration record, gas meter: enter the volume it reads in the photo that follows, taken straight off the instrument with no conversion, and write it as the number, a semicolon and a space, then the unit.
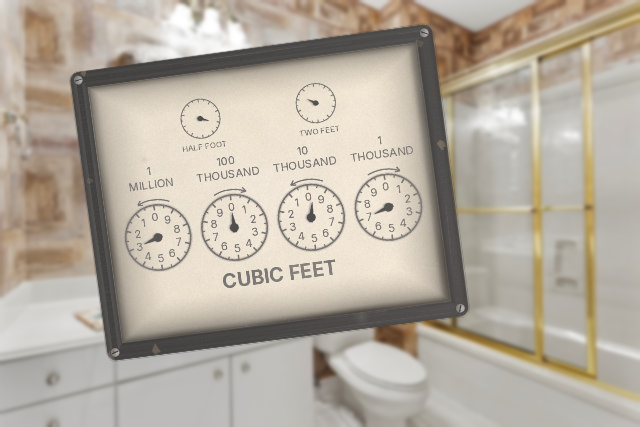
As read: 299700; ft³
